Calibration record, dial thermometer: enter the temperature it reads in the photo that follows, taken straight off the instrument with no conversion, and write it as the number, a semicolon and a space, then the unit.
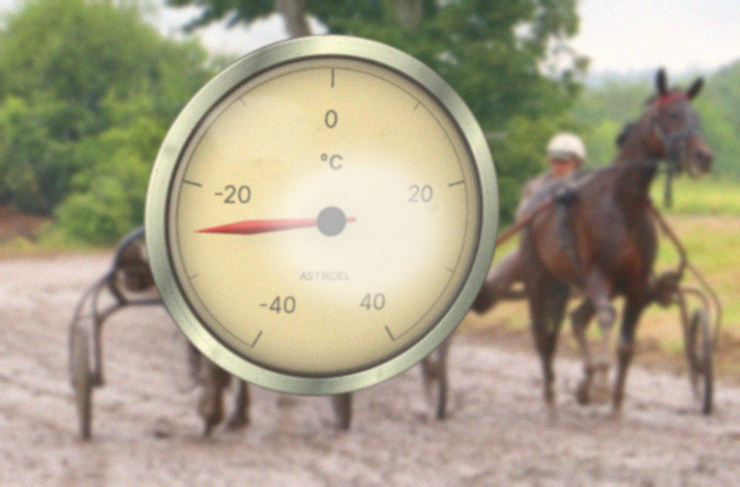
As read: -25; °C
